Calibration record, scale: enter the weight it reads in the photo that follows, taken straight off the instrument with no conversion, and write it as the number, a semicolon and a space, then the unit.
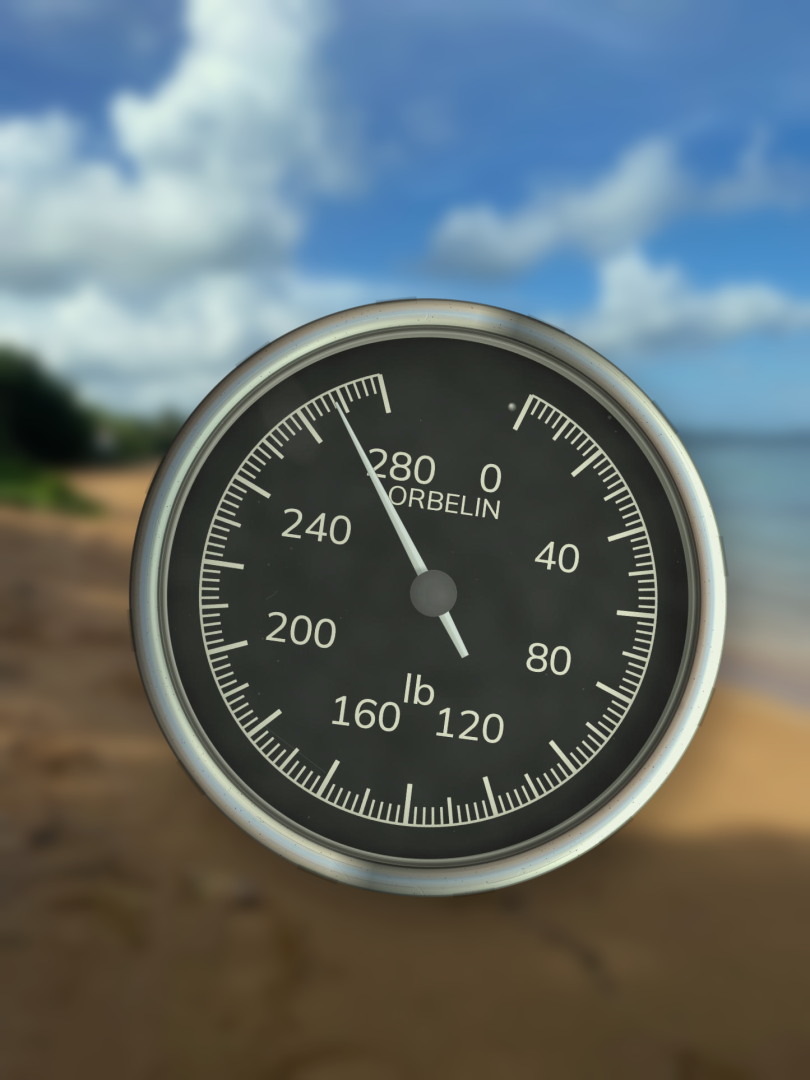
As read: 268; lb
